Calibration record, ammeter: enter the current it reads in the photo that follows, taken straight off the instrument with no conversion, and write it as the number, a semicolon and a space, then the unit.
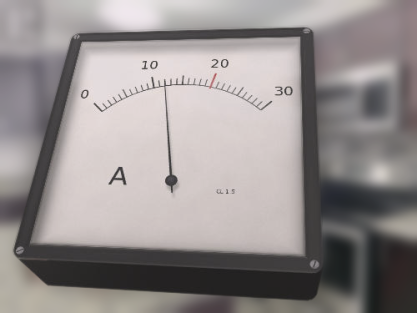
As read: 12; A
